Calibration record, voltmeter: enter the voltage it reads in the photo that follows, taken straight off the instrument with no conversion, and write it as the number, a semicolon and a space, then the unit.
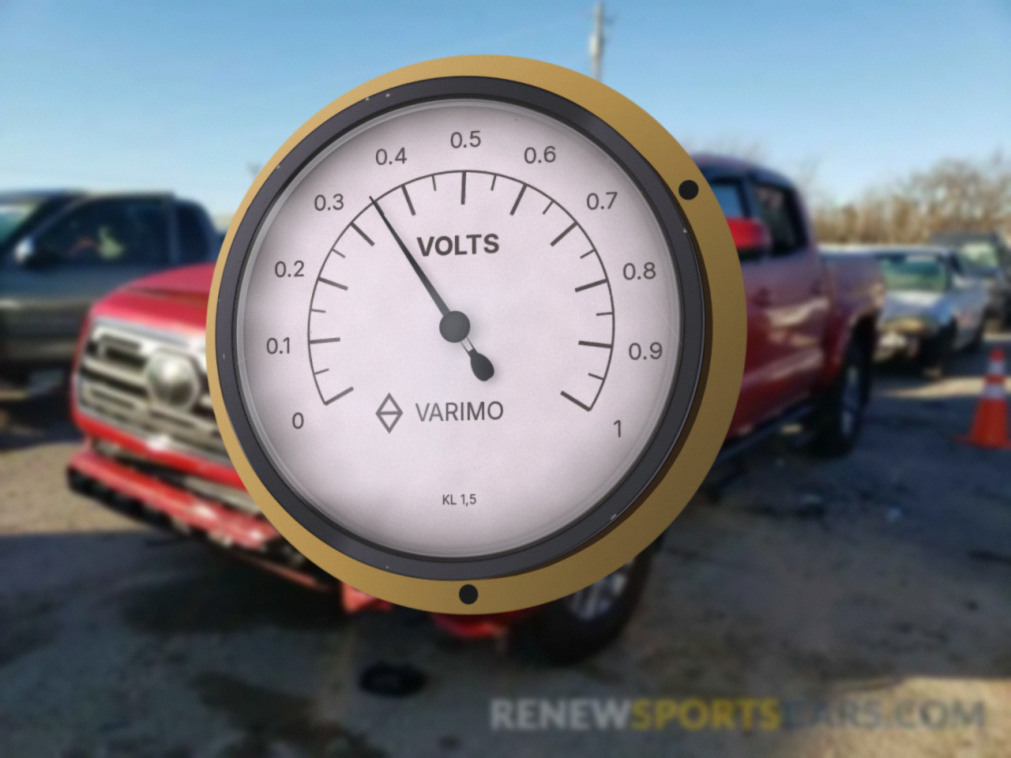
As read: 0.35; V
